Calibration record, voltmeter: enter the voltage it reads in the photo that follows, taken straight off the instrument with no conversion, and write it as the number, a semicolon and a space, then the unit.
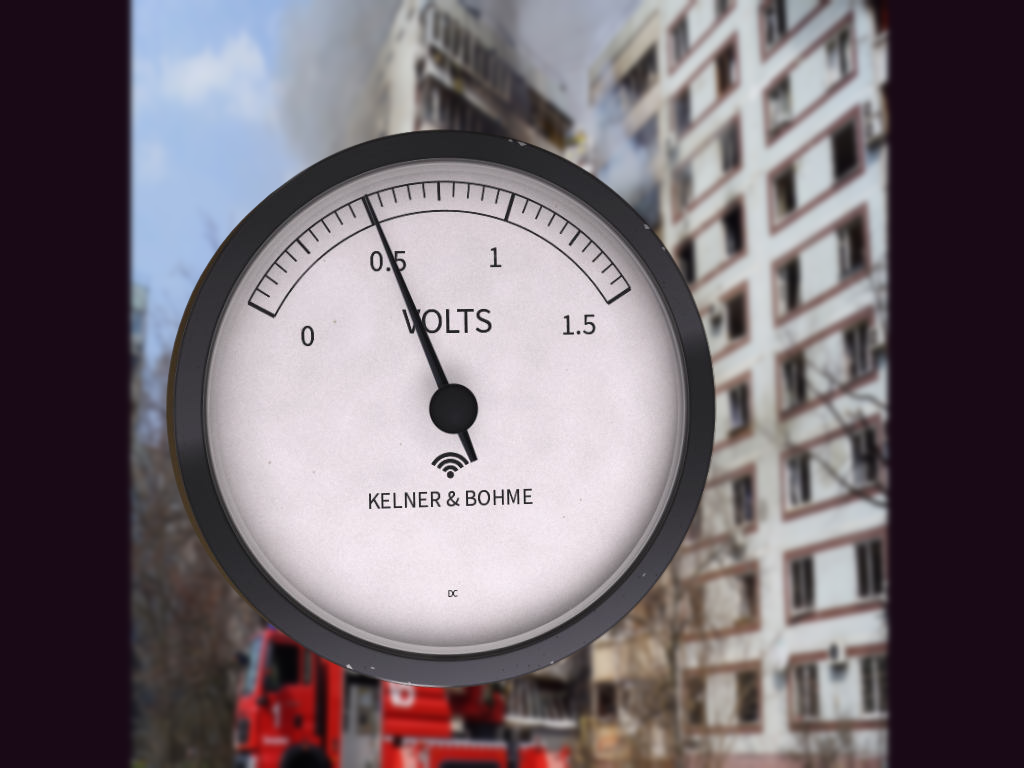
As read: 0.5; V
